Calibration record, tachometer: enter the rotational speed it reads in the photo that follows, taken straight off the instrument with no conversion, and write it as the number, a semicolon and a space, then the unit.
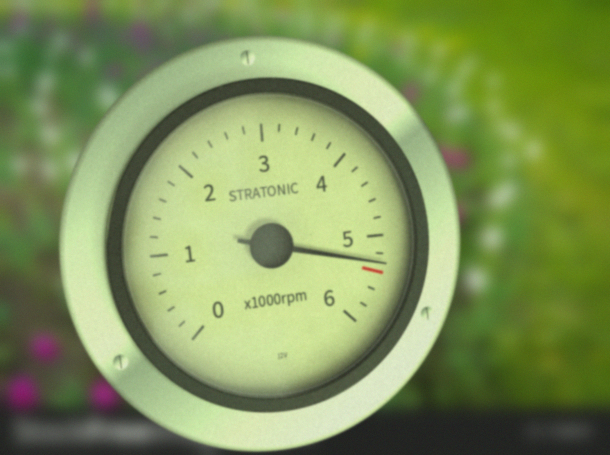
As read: 5300; rpm
